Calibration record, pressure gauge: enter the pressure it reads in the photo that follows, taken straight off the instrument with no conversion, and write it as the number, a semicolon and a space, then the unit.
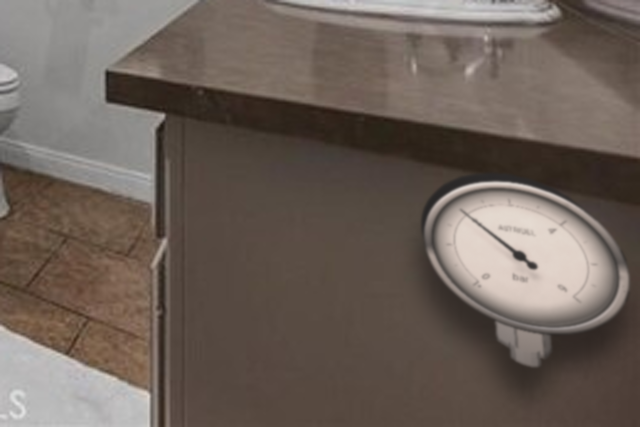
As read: 2; bar
